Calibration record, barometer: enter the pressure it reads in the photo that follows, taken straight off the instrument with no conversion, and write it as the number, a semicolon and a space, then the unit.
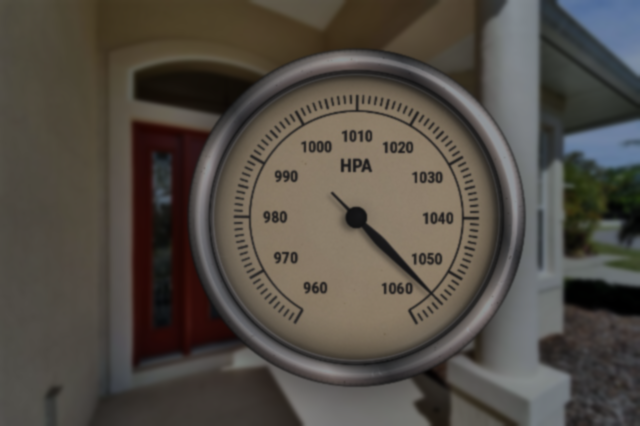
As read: 1055; hPa
